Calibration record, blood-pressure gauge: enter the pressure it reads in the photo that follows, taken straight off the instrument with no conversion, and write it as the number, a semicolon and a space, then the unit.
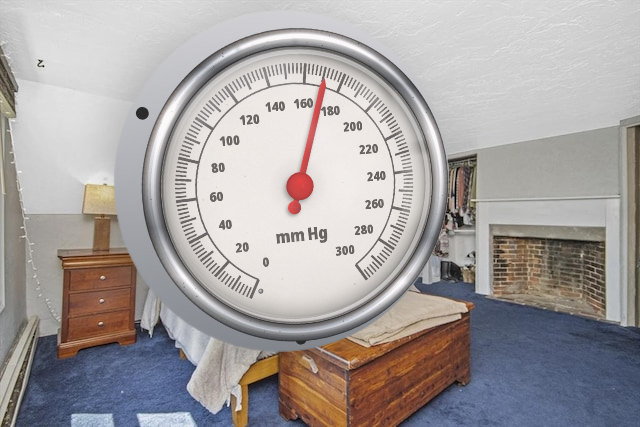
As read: 170; mmHg
